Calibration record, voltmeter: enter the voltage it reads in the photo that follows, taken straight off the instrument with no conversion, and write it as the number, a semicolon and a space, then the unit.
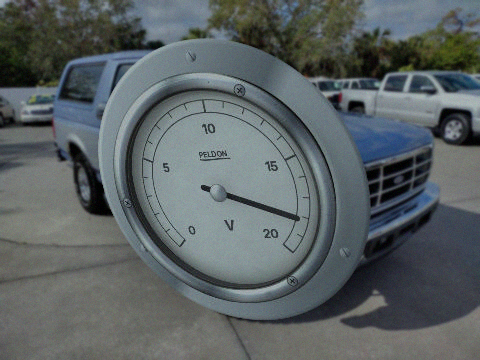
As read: 18; V
